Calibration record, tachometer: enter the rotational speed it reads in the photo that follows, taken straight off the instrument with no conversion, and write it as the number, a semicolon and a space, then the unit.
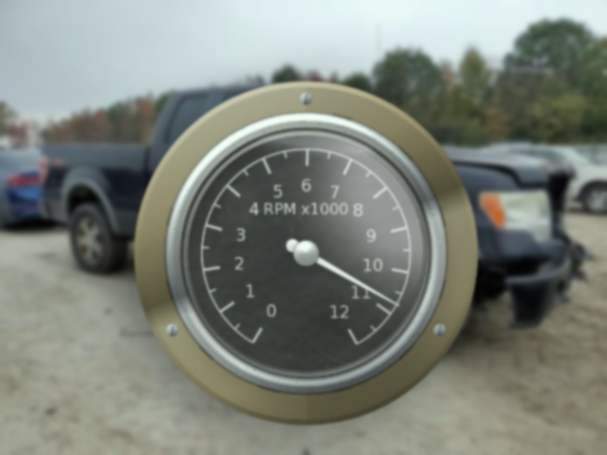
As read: 10750; rpm
